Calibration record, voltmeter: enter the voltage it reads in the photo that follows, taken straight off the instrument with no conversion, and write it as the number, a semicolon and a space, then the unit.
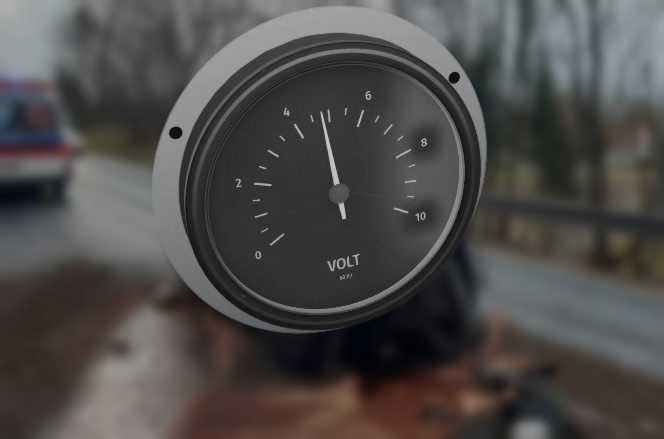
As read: 4.75; V
